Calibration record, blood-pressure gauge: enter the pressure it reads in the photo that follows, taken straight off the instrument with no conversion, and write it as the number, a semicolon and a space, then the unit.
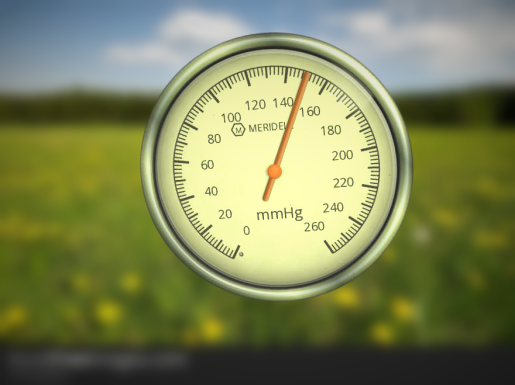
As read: 150; mmHg
